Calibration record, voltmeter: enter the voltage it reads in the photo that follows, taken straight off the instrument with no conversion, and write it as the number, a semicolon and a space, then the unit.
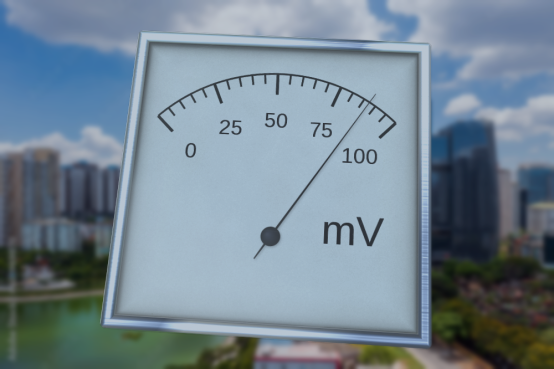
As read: 87.5; mV
